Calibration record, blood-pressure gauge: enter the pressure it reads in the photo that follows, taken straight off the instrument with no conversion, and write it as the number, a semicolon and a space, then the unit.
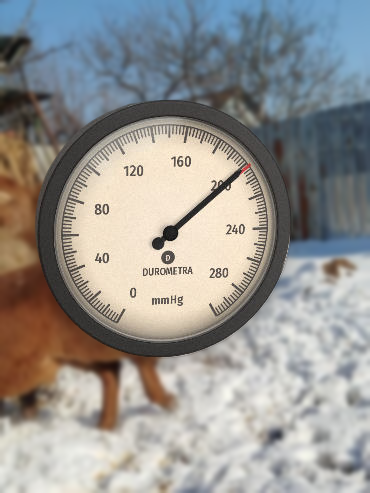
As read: 200; mmHg
